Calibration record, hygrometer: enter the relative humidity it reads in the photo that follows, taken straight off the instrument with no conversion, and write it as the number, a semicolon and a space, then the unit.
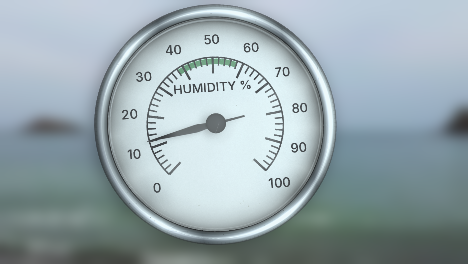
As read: 12; %
